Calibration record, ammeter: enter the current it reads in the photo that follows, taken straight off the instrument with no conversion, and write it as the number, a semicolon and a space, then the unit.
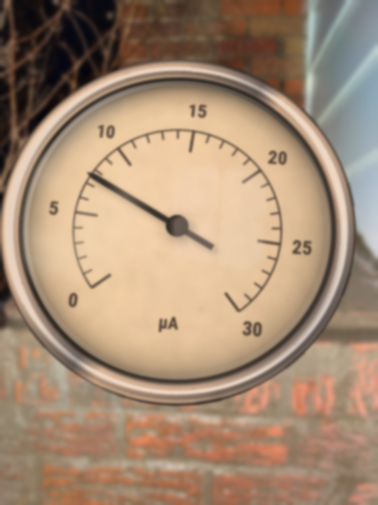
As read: 7.5; µA
